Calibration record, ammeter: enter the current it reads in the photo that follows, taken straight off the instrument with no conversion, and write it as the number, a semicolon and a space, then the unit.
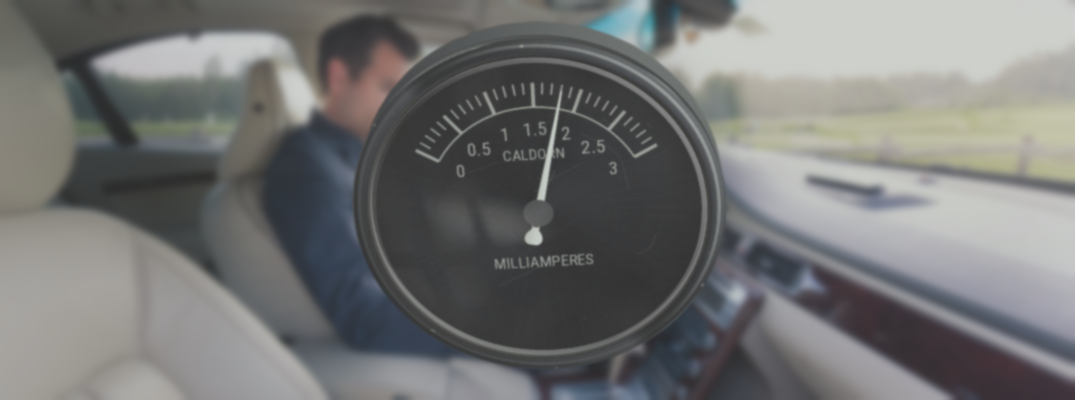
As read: 1.8; mA
